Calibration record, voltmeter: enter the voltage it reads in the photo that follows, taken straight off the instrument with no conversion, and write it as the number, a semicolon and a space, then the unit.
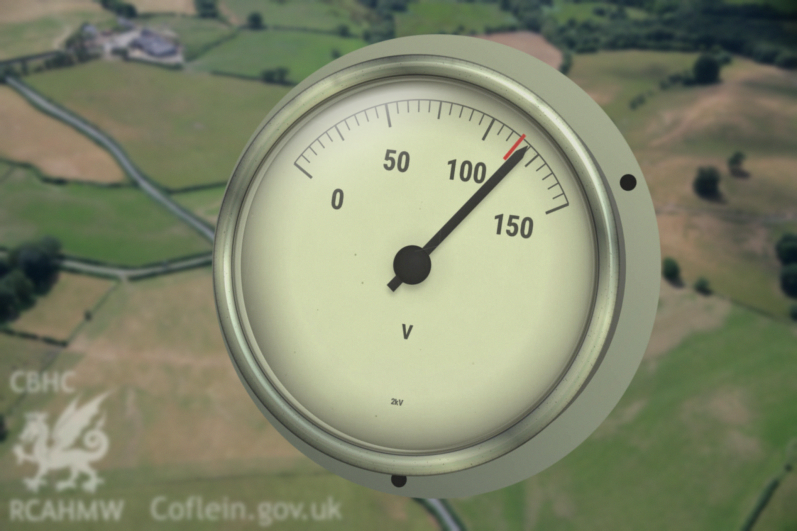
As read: 120; V
